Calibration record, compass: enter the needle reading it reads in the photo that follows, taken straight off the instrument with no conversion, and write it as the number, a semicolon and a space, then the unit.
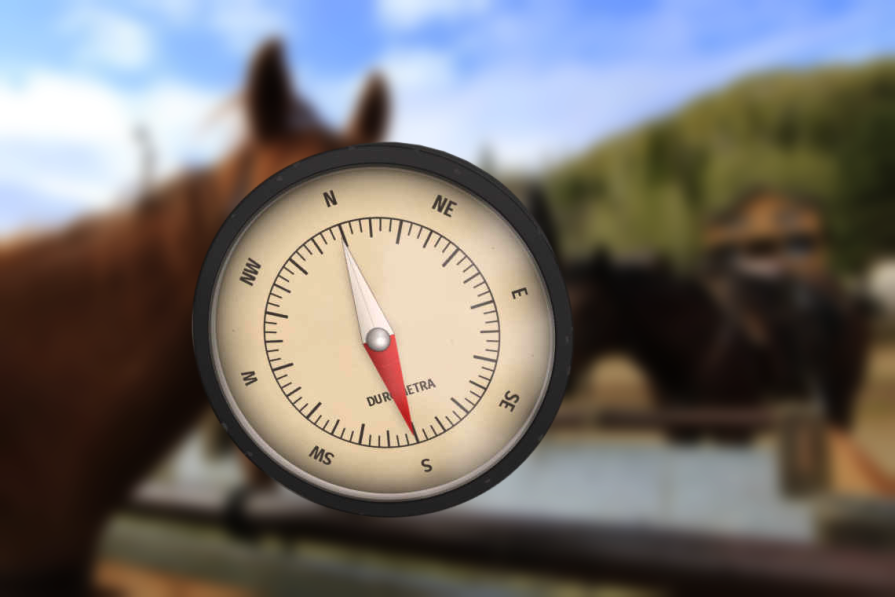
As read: 180; °
